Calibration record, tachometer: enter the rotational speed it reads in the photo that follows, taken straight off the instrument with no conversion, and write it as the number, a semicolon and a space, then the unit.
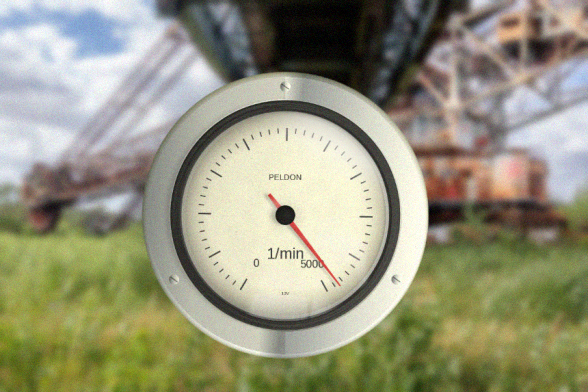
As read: 4850; rpm
